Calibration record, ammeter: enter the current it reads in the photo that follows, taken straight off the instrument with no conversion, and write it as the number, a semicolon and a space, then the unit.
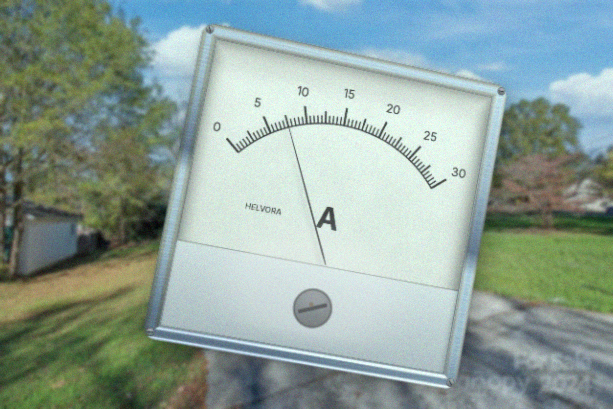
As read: 7.5; A
